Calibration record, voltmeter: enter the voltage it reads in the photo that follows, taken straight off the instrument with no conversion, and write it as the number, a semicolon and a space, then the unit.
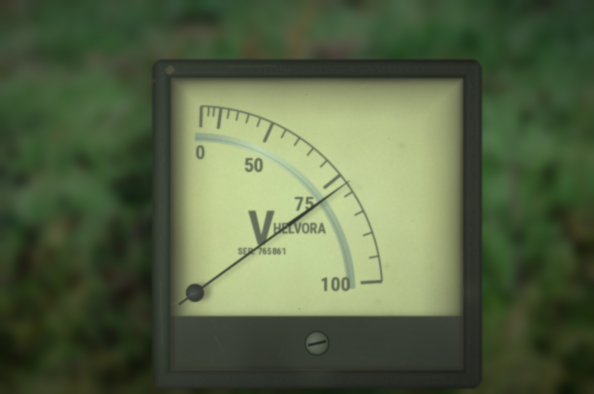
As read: 77.5; V
